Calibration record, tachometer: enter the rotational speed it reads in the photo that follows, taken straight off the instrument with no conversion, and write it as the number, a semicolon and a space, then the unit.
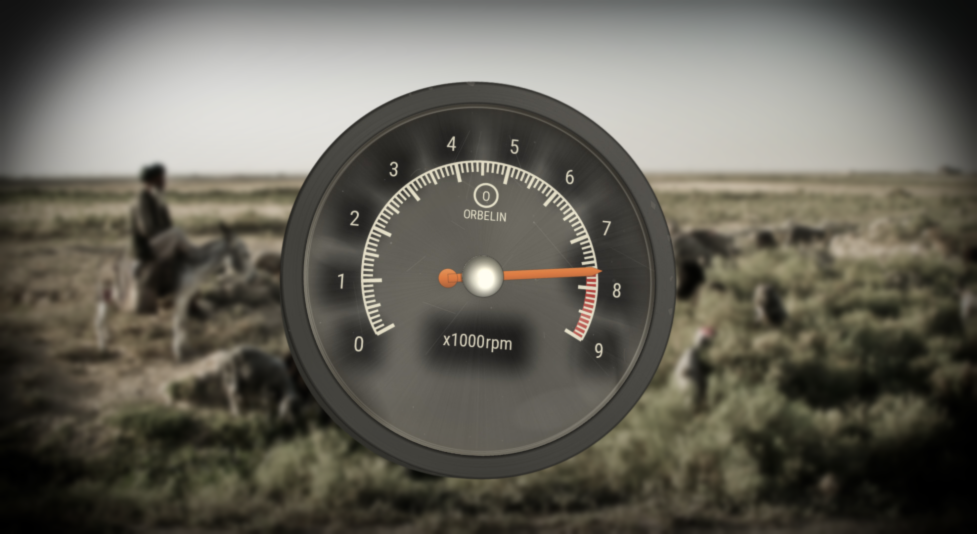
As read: 7700; rpm
